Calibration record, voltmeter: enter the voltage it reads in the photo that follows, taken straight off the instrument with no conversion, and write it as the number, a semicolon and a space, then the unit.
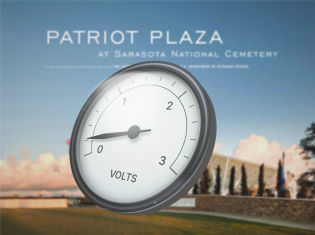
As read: 0.2; V
